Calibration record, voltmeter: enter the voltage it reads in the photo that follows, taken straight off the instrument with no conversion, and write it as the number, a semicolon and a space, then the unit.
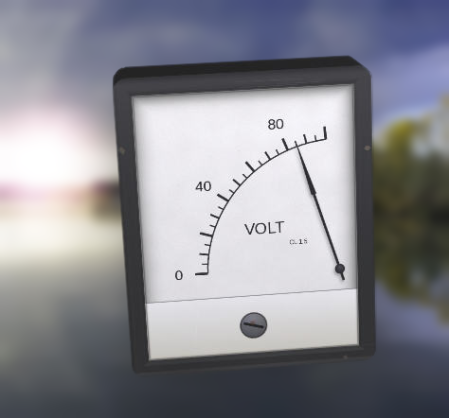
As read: 85; V
